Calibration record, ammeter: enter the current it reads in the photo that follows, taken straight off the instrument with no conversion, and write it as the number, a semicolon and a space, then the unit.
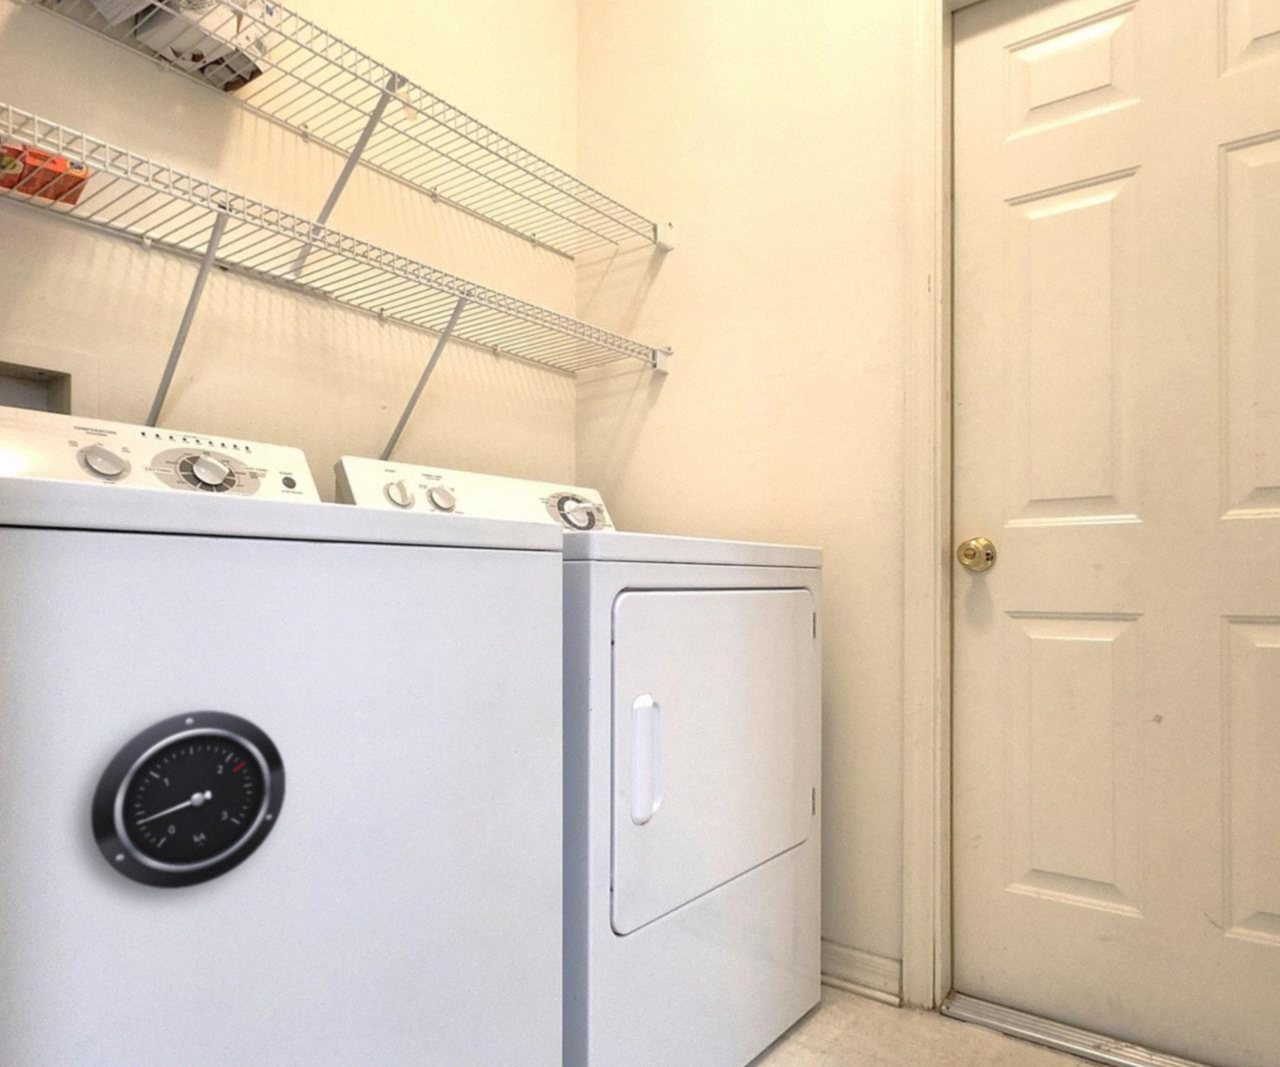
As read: 0.4; kA
